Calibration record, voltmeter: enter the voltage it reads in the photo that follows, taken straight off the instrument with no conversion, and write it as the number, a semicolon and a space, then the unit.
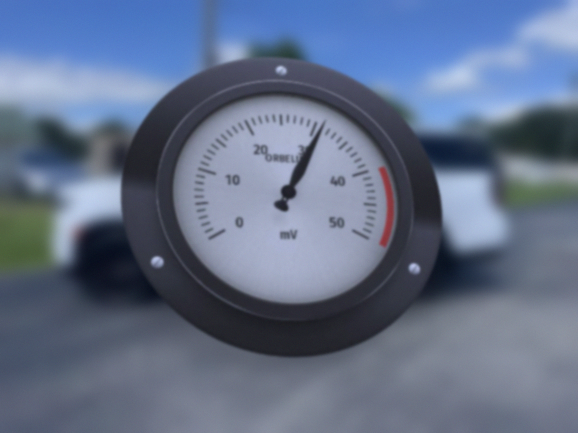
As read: 31; mV
